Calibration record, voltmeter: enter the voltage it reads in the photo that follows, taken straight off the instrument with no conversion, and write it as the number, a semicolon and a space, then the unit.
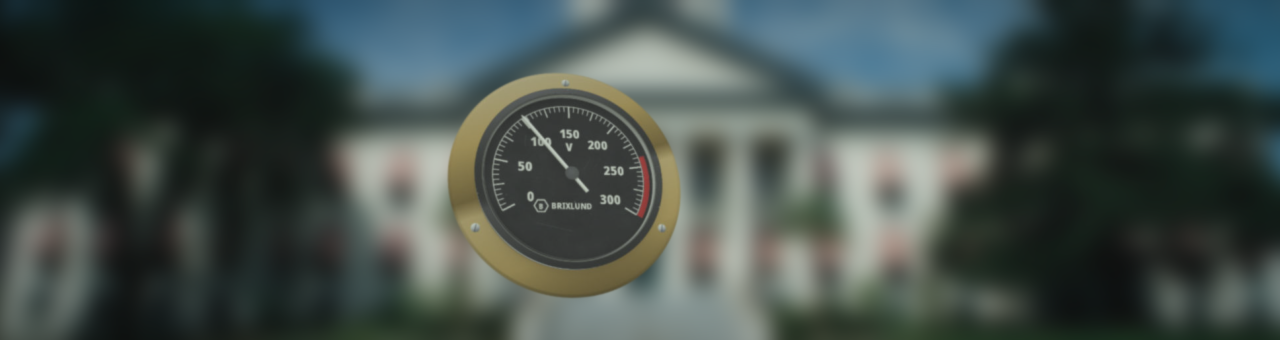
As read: 100; V
